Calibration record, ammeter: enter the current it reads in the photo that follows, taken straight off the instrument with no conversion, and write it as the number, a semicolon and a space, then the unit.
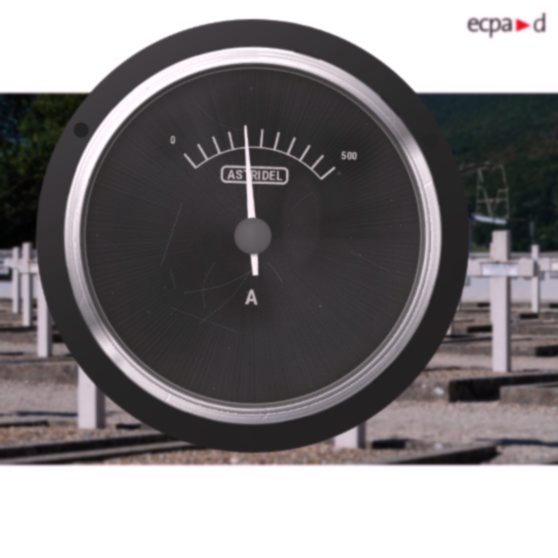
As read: 200; A
